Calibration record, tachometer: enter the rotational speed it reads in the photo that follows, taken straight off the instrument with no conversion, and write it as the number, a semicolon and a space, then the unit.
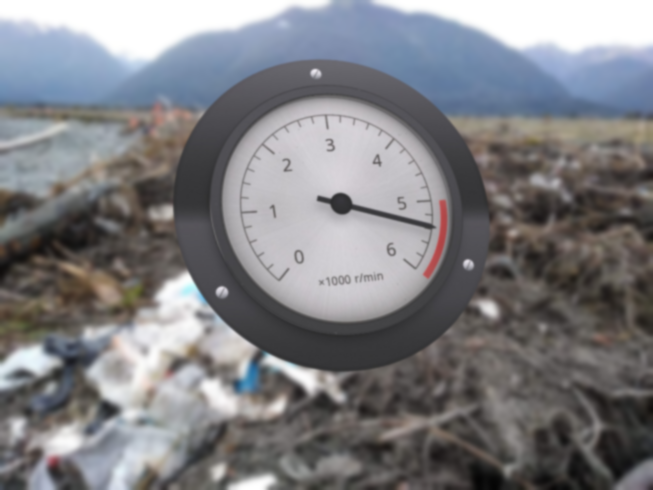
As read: 5400; rpm
